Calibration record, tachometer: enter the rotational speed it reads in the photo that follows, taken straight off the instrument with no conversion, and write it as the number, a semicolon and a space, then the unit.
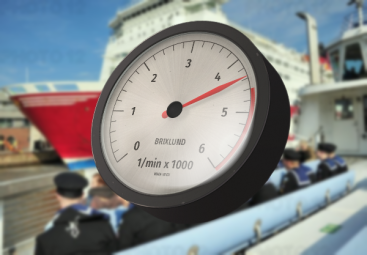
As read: 4400; rpm
